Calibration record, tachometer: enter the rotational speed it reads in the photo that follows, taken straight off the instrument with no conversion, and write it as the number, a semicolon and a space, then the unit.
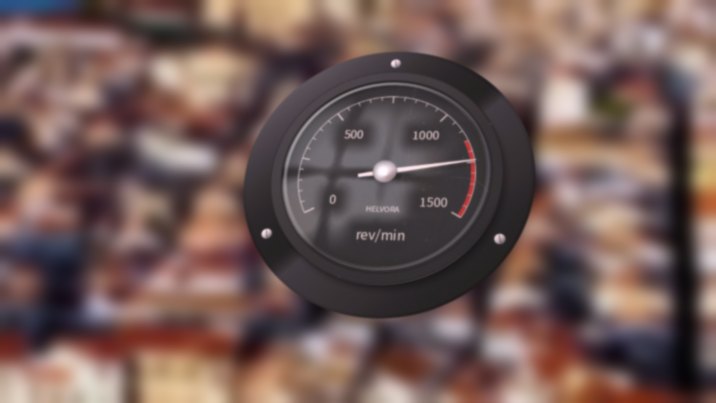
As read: 1250; rpm
